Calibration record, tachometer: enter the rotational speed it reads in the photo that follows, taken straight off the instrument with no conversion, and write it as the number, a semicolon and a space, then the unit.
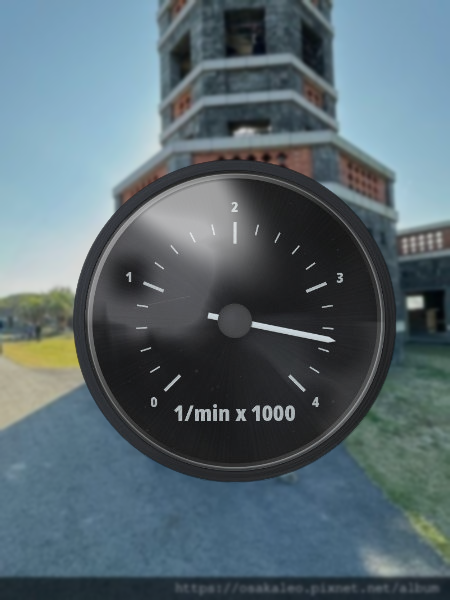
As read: 3500; rpm
